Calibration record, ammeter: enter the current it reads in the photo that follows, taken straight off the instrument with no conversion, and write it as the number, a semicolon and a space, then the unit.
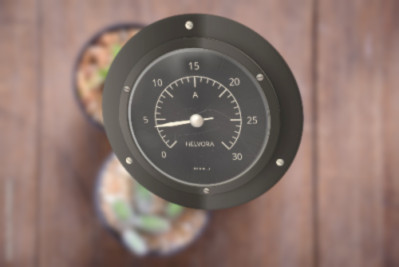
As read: 4; A
